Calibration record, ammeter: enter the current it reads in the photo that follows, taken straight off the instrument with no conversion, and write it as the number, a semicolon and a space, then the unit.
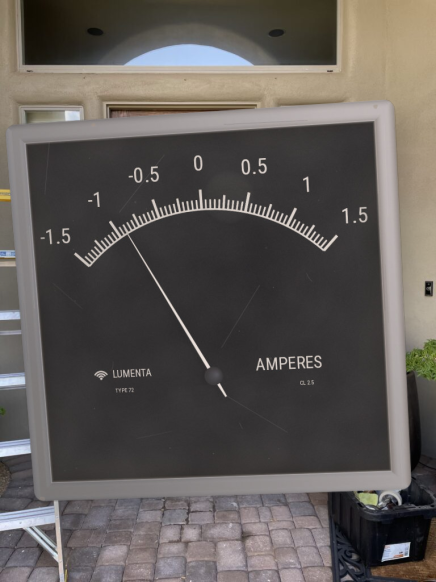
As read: -0.9; A
